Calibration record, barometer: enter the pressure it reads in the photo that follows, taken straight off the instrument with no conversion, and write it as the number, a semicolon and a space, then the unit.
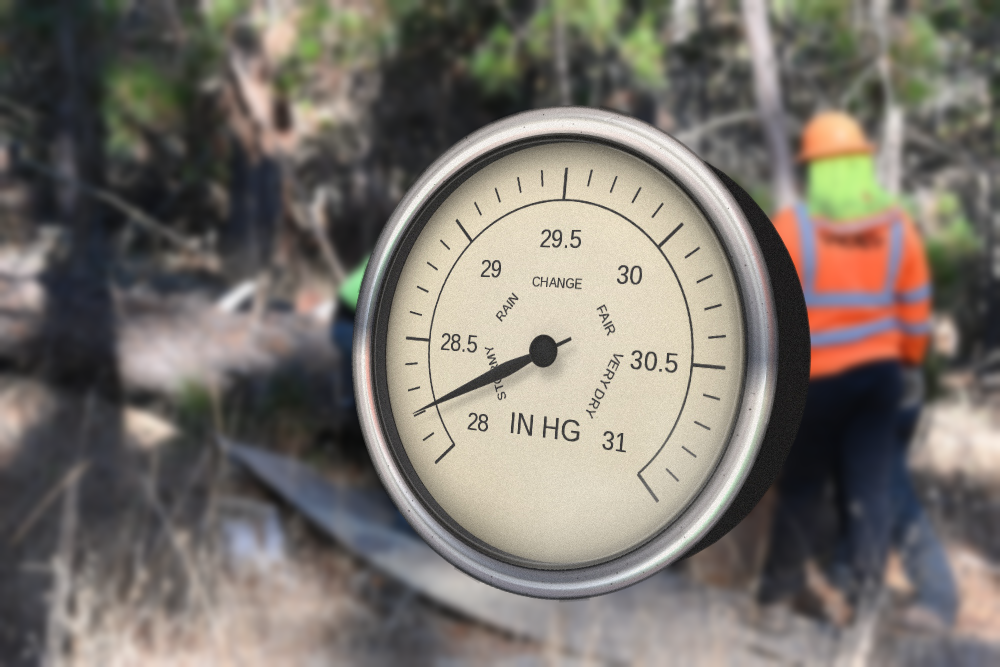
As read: 28.2; inHg
